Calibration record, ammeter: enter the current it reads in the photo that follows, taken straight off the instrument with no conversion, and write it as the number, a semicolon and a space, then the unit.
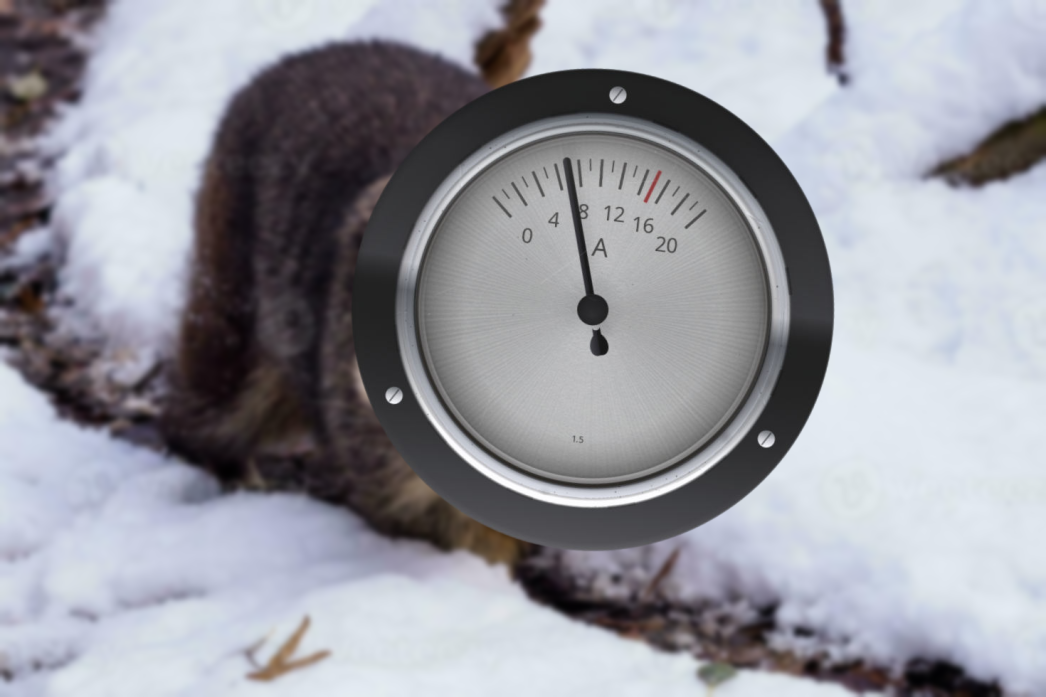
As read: 7; A
